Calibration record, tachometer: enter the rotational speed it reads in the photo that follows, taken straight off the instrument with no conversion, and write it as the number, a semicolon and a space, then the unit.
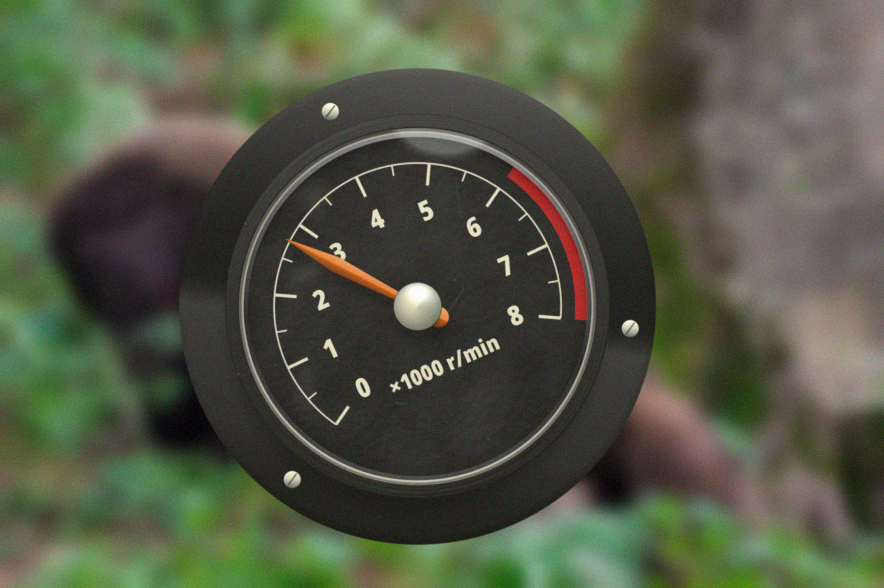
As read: 2750; rpm
